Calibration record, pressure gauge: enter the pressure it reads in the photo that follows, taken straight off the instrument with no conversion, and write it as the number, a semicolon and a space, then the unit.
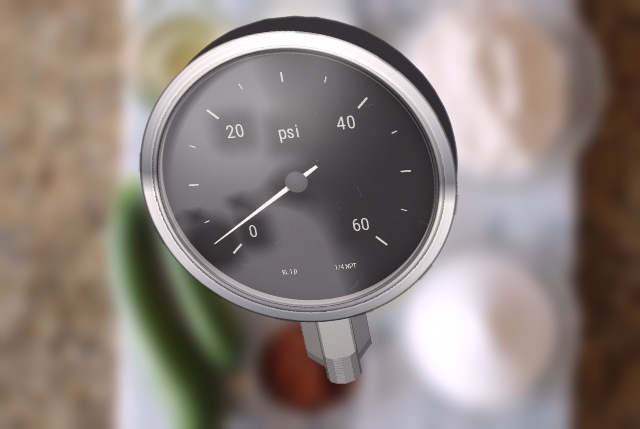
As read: 2.5; psi
